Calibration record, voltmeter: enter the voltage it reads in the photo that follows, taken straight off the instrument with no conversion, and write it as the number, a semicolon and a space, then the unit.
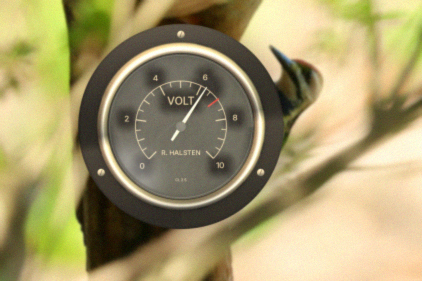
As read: 6.25; V
